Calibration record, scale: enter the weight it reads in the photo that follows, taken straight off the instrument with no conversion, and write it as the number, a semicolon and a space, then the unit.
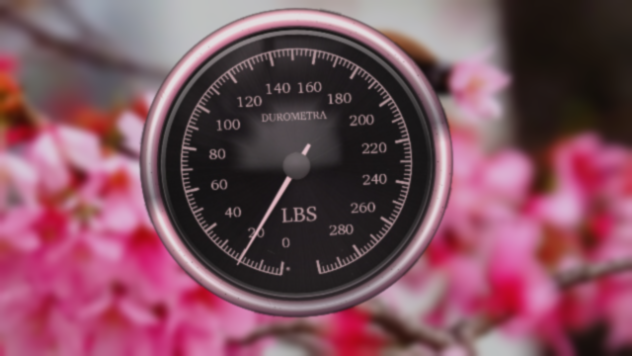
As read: 20; lb
